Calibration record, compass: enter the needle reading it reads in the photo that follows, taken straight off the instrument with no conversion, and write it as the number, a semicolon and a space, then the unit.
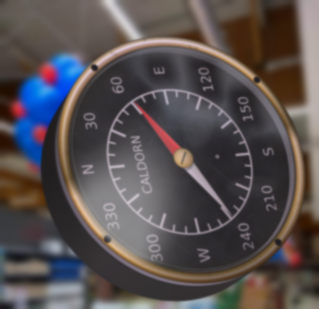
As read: 60; °
